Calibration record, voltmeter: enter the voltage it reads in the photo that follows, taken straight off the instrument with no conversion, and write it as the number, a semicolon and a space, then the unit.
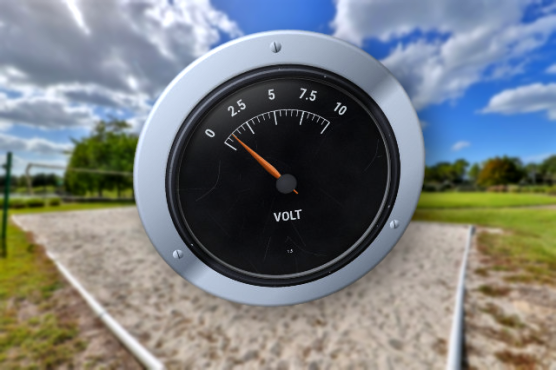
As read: 1; V
